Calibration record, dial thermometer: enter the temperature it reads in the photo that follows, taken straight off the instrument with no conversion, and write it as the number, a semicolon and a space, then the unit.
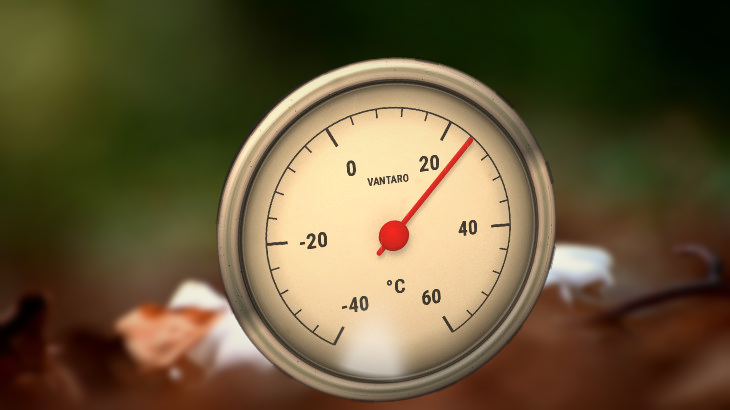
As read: 24; °C
